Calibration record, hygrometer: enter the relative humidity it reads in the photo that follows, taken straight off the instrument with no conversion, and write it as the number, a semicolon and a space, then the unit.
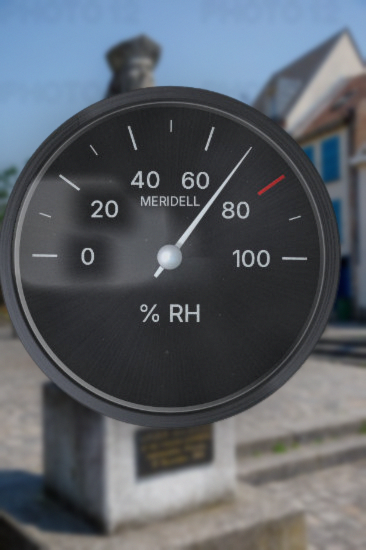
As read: 70; %
